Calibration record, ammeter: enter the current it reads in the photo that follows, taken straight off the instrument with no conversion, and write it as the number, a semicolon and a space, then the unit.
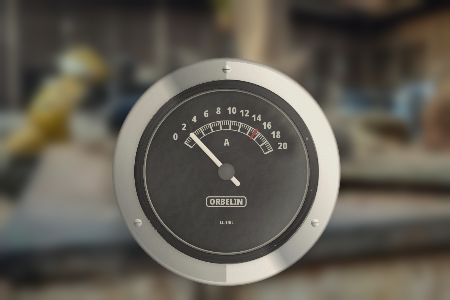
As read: 2; A
